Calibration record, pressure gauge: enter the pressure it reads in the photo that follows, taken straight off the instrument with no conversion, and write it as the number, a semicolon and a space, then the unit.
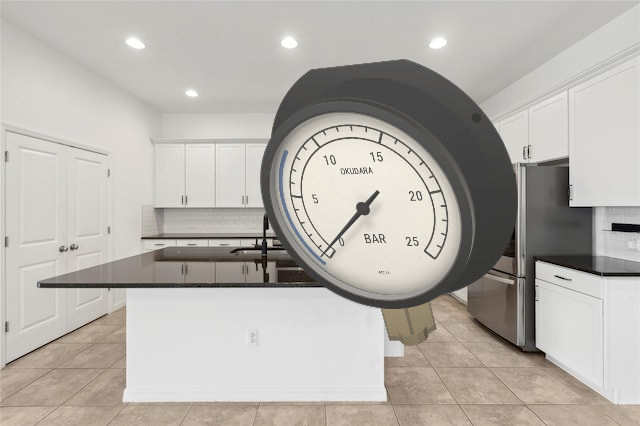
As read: 0.5; bar
